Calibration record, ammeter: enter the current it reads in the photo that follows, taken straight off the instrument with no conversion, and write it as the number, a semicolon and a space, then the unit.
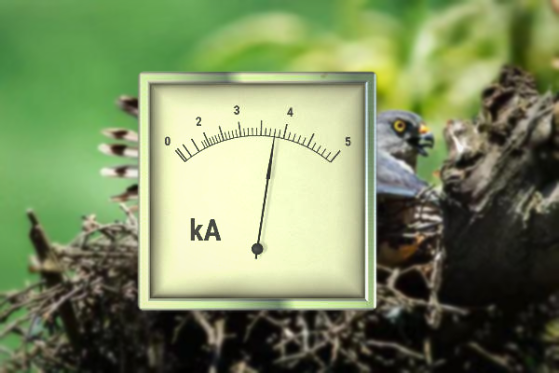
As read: 3.8; kA
